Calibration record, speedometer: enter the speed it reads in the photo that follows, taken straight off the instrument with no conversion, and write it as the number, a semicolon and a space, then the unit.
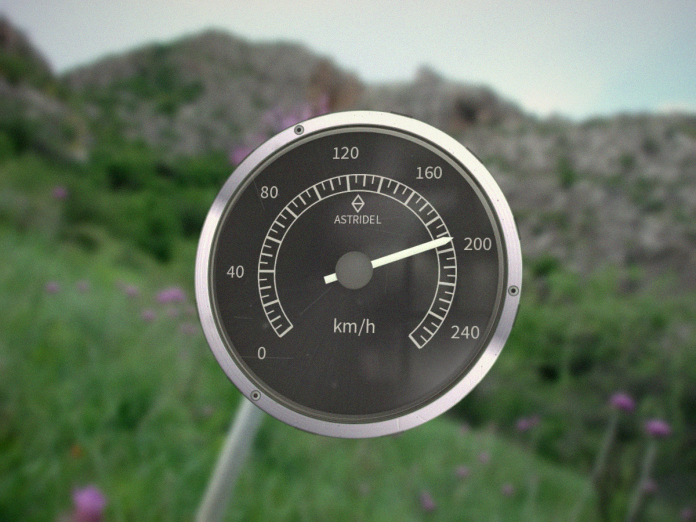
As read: 195; km/h
